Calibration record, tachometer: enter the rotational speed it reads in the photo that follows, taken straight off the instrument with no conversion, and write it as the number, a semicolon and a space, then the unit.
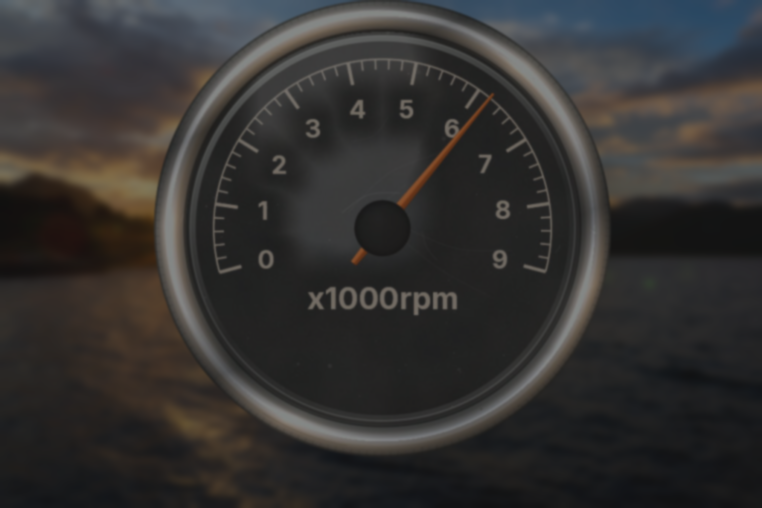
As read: 6200; rpm
